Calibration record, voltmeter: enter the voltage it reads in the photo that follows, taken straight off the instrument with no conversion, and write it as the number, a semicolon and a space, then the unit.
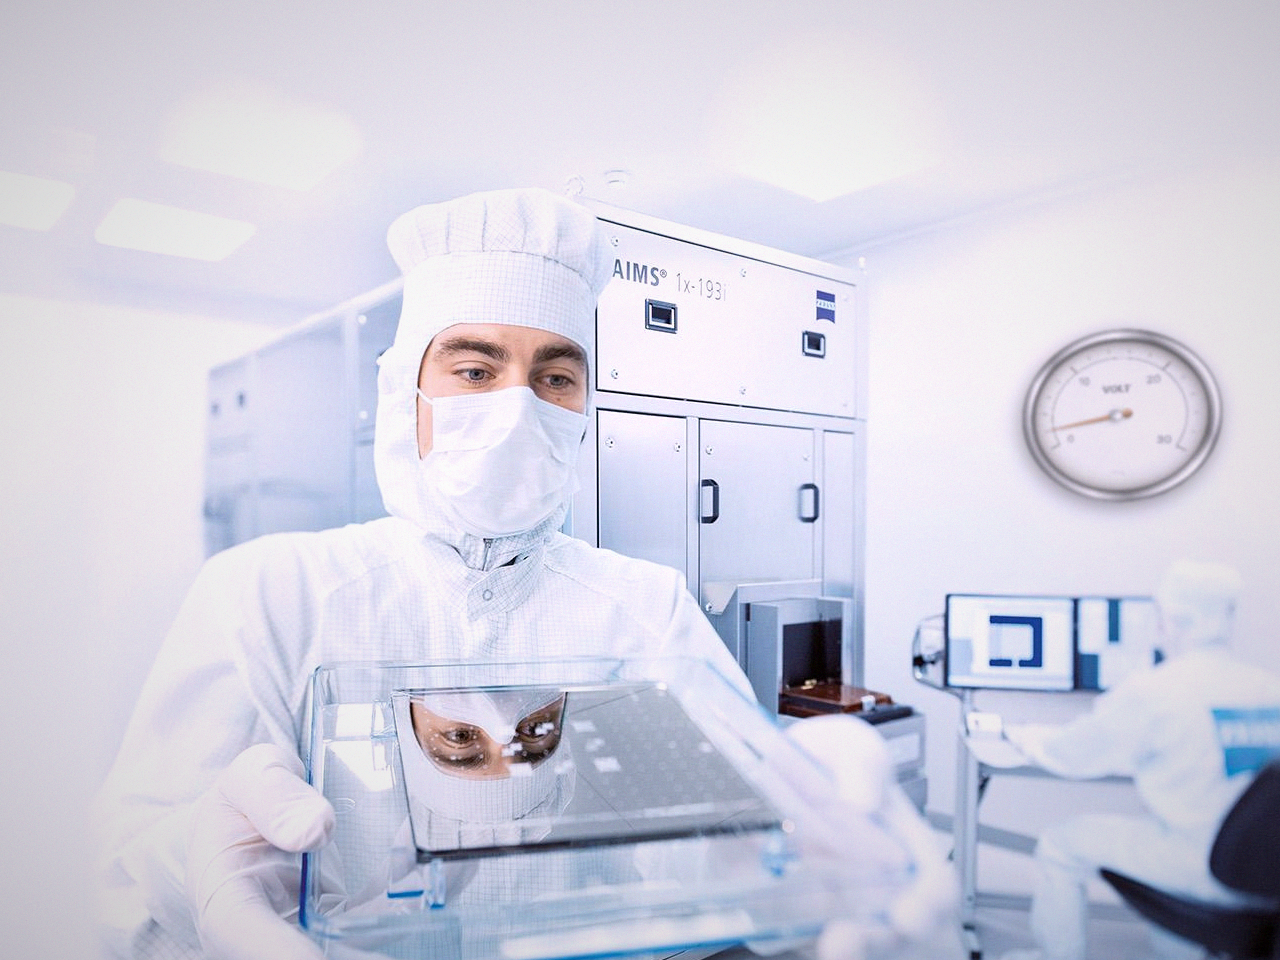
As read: 2; V
